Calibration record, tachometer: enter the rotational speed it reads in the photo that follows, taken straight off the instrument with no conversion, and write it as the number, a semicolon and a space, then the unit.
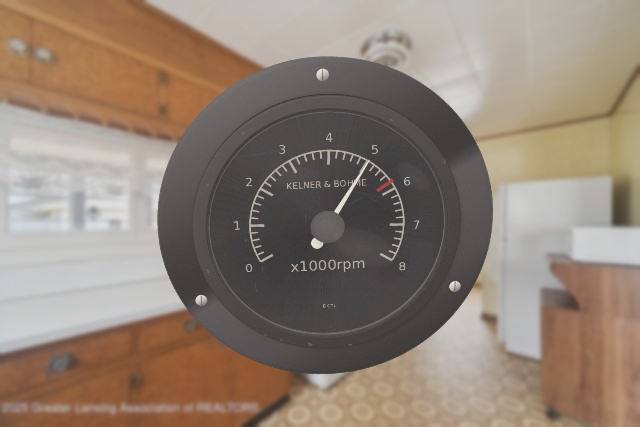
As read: 5000; rpm
